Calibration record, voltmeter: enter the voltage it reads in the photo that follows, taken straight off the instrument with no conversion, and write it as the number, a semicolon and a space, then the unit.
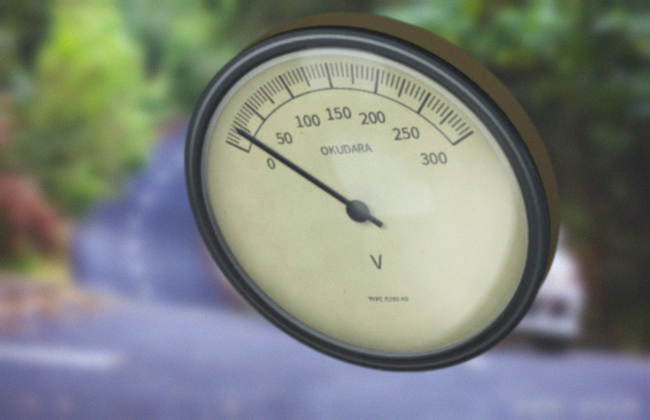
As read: 25; V
